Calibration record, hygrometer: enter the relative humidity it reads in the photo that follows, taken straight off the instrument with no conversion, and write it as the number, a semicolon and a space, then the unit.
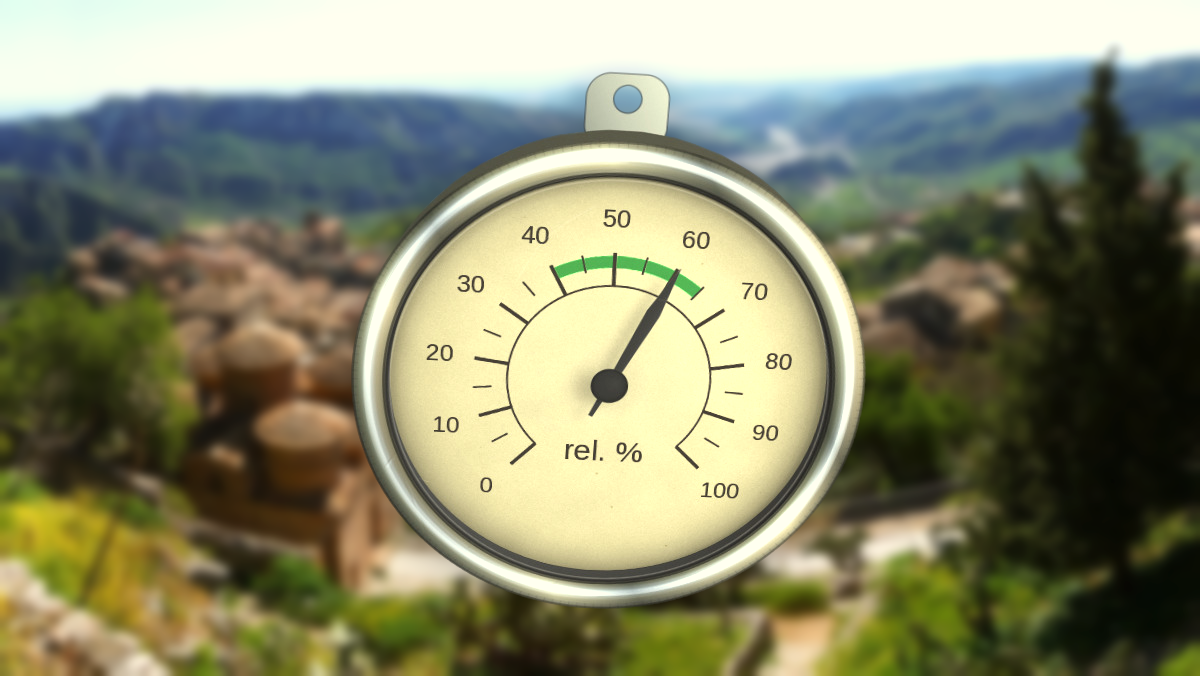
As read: 60; %
